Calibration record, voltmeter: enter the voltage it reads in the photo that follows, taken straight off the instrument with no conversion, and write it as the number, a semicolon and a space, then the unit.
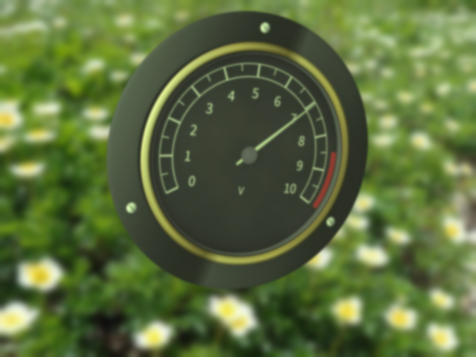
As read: 7; V
